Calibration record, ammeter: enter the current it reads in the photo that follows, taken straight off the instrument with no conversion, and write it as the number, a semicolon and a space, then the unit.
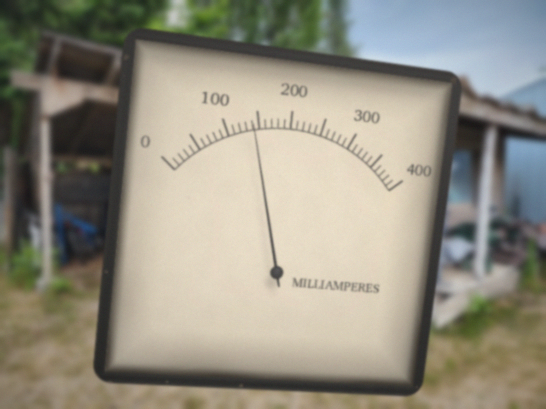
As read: 140; mA
